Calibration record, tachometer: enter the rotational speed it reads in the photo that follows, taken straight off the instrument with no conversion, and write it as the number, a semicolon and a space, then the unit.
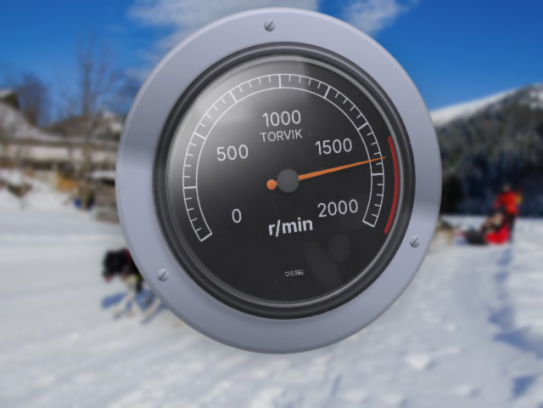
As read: 1675; rpm
